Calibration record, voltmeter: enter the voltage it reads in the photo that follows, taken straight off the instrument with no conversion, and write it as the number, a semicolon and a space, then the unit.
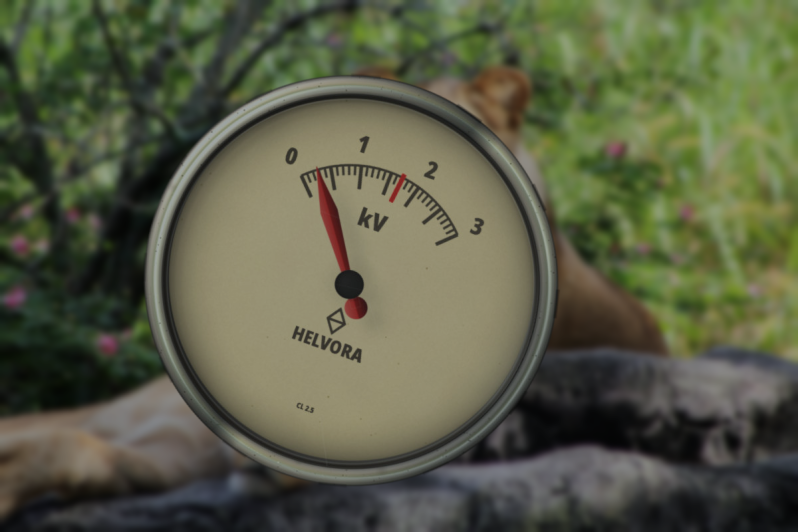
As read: 0.3; kV
